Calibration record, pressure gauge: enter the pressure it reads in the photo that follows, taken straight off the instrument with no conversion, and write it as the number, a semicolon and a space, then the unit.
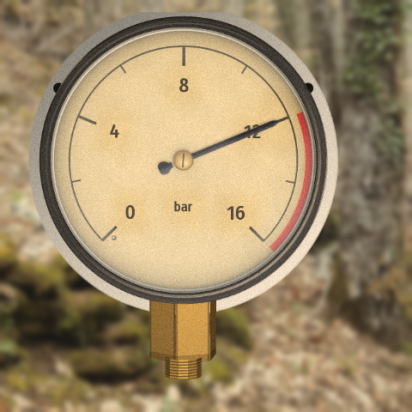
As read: 12; bar
